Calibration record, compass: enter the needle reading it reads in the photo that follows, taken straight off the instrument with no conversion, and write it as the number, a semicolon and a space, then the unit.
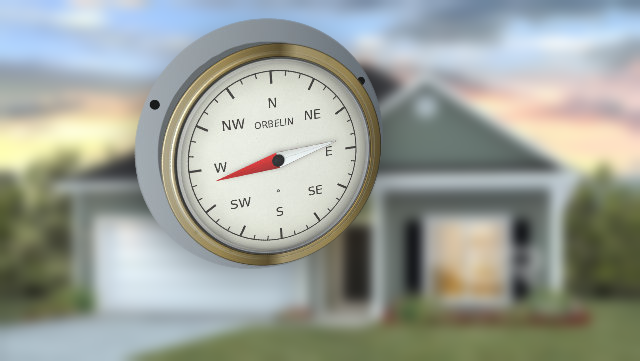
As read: 260; °
